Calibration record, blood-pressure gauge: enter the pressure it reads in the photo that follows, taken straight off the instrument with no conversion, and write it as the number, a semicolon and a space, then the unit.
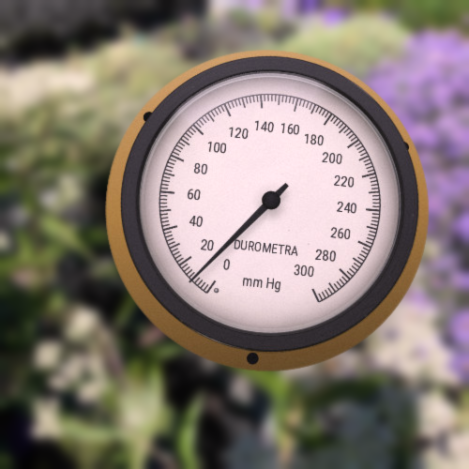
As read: 10; mmHg
